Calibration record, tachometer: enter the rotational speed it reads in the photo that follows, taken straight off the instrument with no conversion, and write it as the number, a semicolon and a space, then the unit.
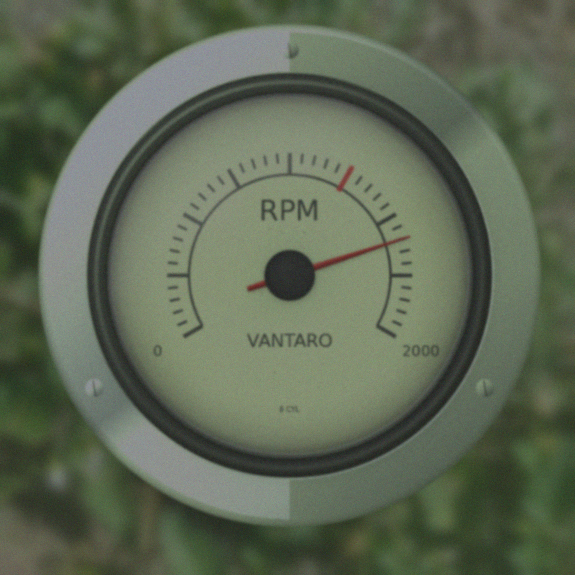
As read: 1600; rpm
